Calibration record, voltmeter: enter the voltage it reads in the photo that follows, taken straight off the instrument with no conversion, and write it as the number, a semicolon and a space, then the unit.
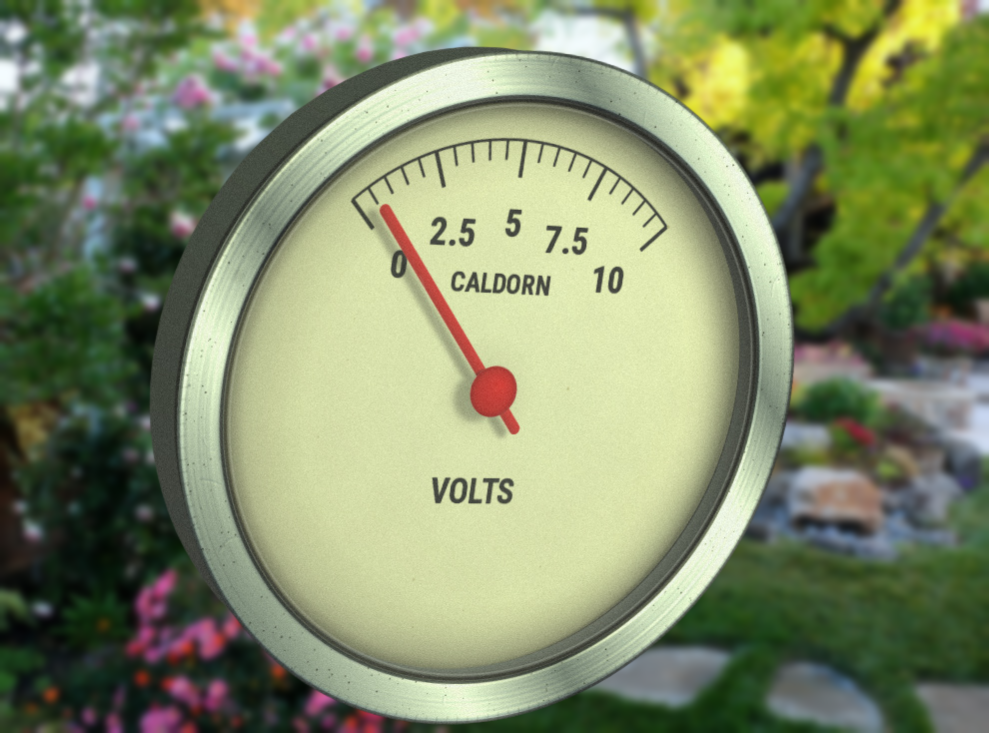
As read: 0.5; V
